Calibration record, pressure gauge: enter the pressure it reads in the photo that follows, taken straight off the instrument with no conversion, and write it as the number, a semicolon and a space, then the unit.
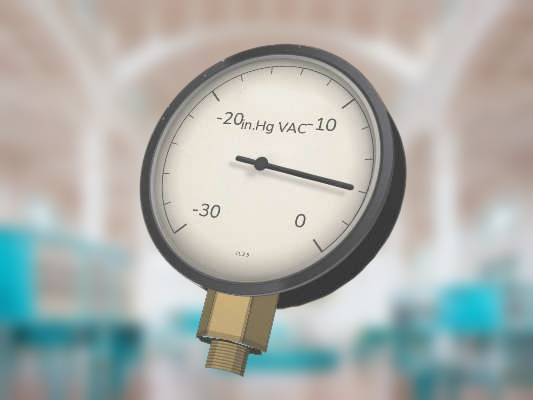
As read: -4; inHg
